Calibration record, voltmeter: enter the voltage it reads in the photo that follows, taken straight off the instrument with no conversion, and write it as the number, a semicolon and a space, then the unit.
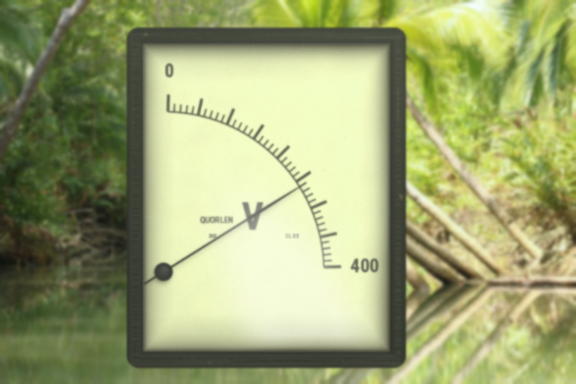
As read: 260; V
